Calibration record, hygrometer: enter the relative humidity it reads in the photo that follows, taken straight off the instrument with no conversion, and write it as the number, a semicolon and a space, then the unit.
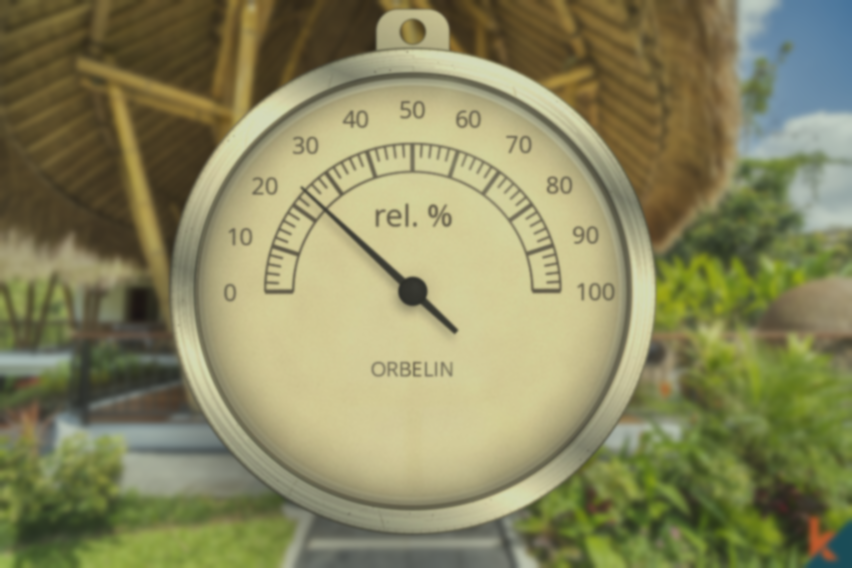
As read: 24; %
